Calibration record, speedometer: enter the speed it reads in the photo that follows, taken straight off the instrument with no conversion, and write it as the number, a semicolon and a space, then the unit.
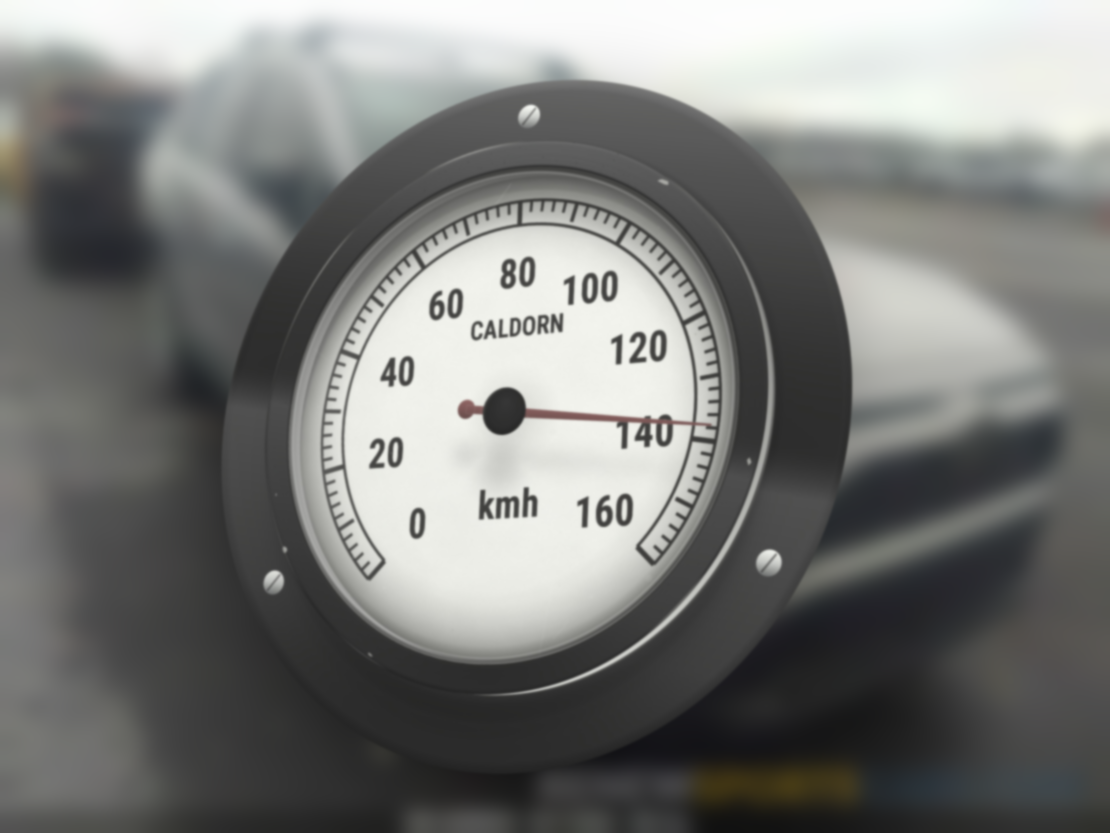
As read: 138; km/h
